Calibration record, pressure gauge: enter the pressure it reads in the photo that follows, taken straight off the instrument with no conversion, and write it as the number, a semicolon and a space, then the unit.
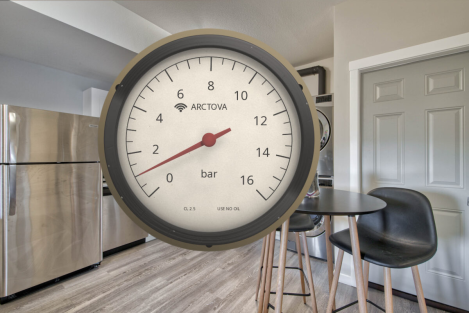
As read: 1; bar
